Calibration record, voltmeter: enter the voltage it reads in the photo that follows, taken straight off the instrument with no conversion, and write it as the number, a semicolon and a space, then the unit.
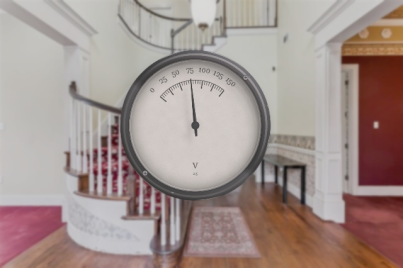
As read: 75; V
